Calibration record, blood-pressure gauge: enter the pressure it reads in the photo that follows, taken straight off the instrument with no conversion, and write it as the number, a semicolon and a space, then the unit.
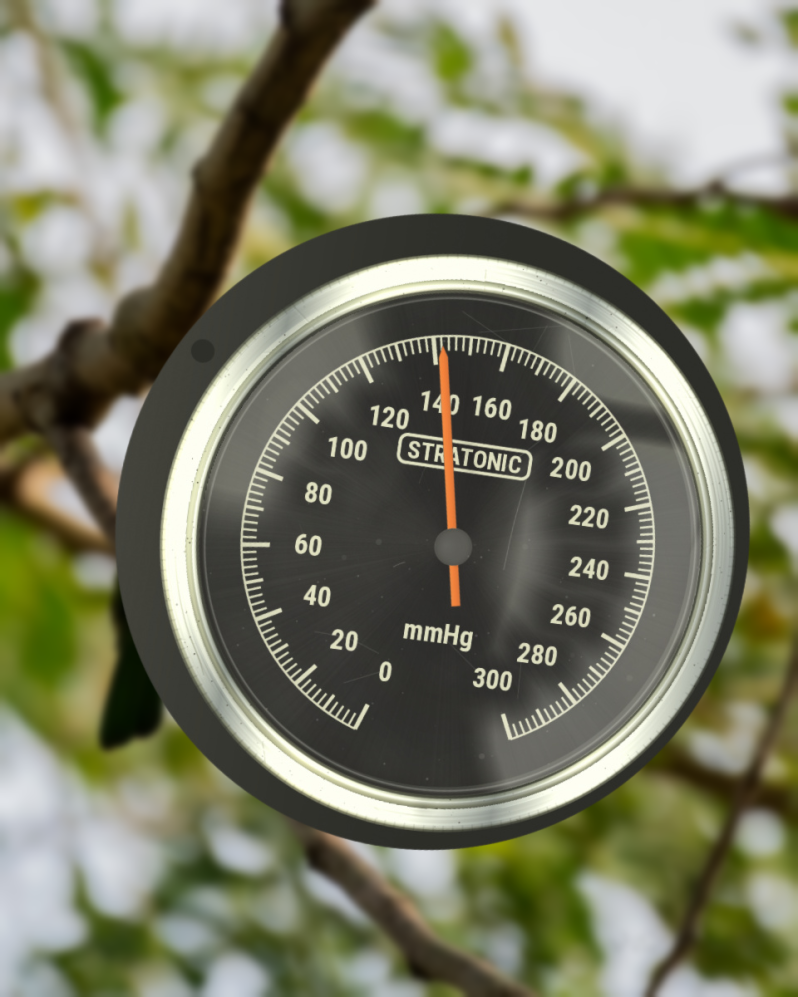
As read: 142; mmHg
